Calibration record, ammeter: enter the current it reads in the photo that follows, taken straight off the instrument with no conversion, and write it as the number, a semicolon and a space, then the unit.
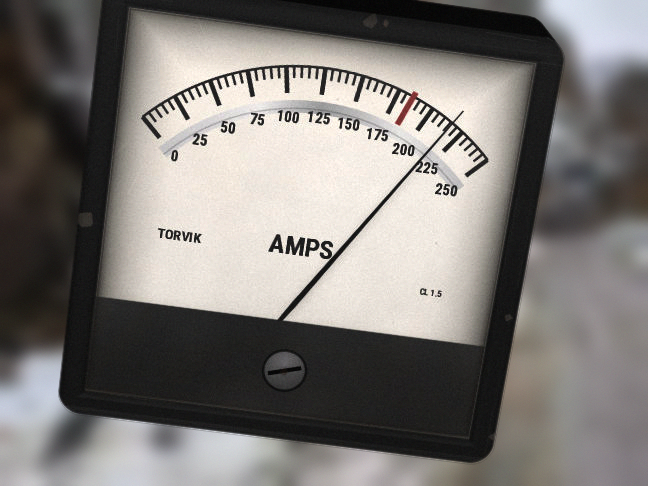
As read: 215; A
